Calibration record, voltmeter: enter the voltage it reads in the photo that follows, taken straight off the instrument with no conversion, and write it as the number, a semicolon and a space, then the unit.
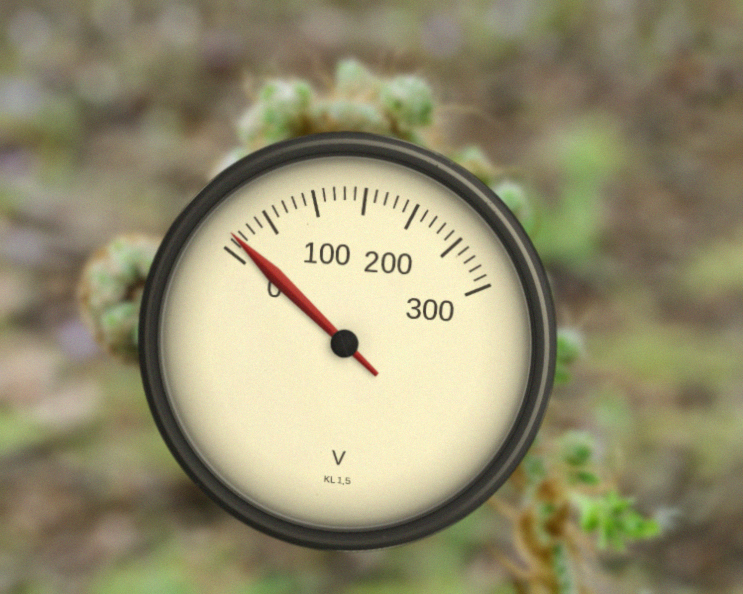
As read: 15; V
